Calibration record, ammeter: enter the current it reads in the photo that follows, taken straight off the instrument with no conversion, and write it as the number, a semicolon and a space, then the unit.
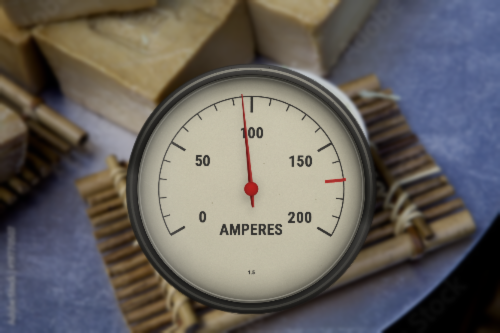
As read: 95; A
